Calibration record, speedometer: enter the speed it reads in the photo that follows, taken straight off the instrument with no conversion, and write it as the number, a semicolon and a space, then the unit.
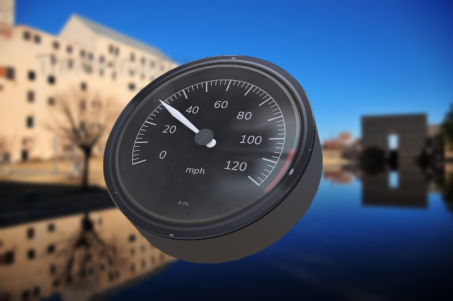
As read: 30; mph
